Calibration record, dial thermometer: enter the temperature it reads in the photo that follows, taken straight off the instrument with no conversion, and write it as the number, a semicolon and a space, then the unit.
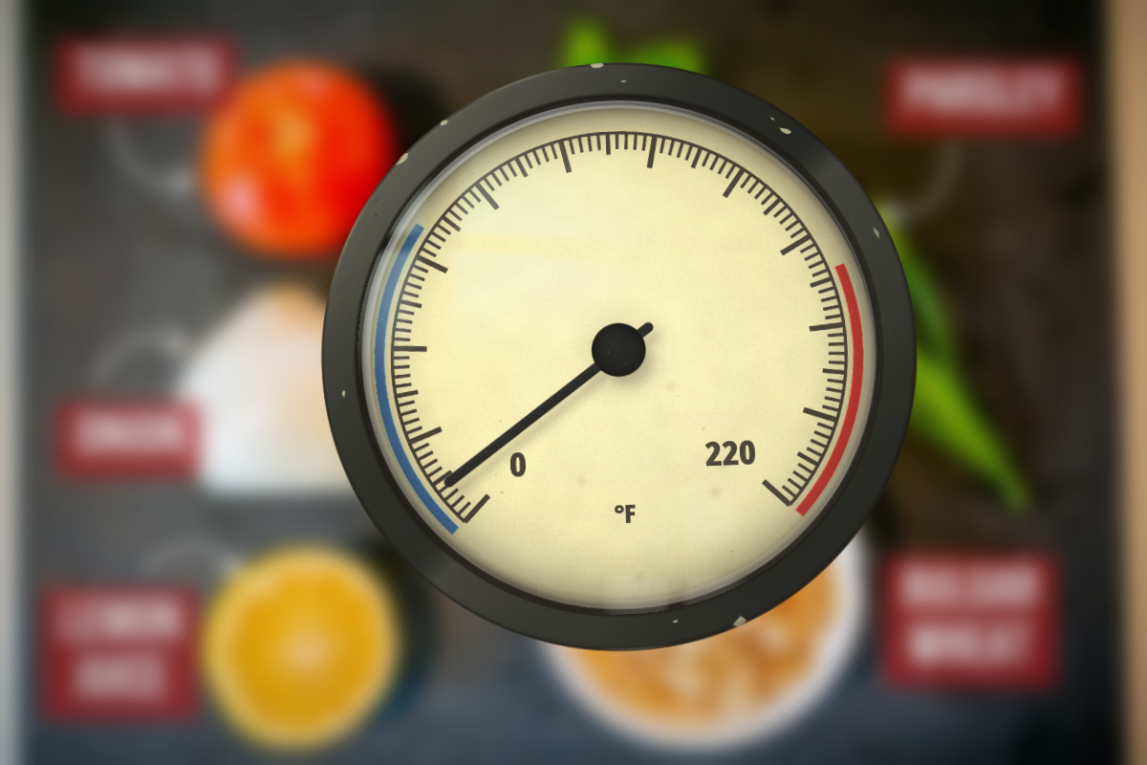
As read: 8; °F
